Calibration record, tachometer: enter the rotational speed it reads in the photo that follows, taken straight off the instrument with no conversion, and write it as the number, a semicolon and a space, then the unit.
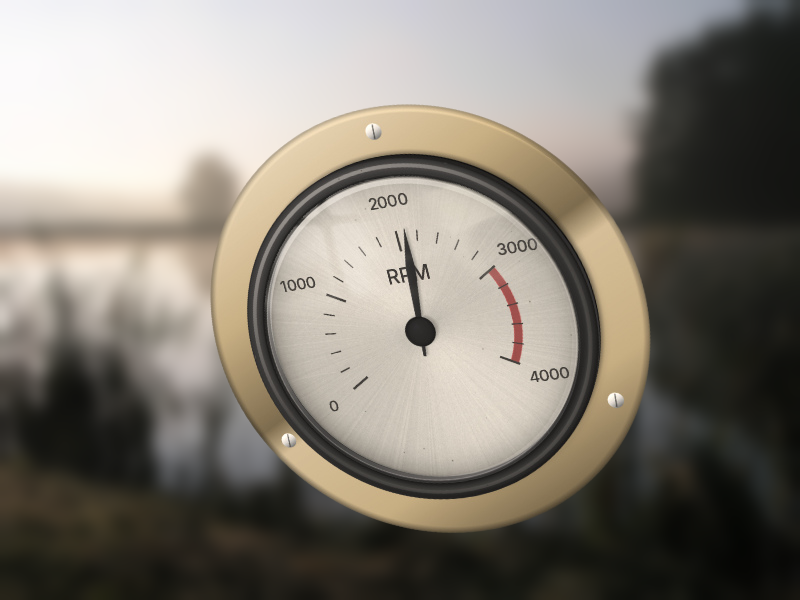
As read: 2100; rpm
